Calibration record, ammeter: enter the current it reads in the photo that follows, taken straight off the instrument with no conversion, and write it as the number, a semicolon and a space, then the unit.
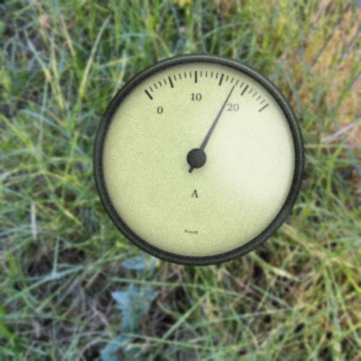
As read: 18; A
